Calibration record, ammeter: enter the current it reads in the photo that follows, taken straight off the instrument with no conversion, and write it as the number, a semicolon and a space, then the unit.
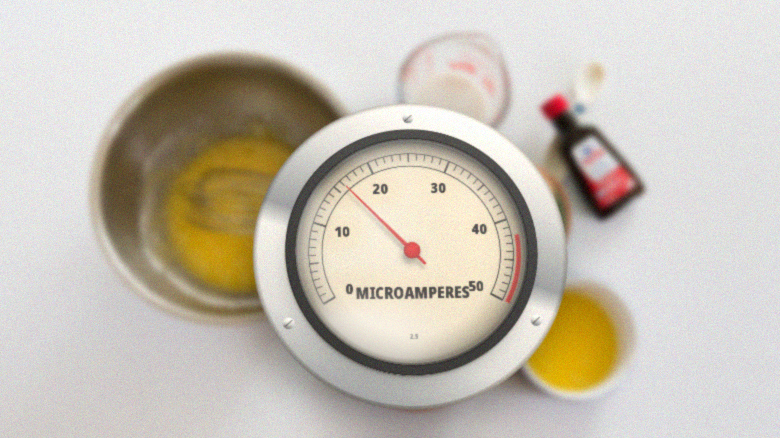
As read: 16; µA
